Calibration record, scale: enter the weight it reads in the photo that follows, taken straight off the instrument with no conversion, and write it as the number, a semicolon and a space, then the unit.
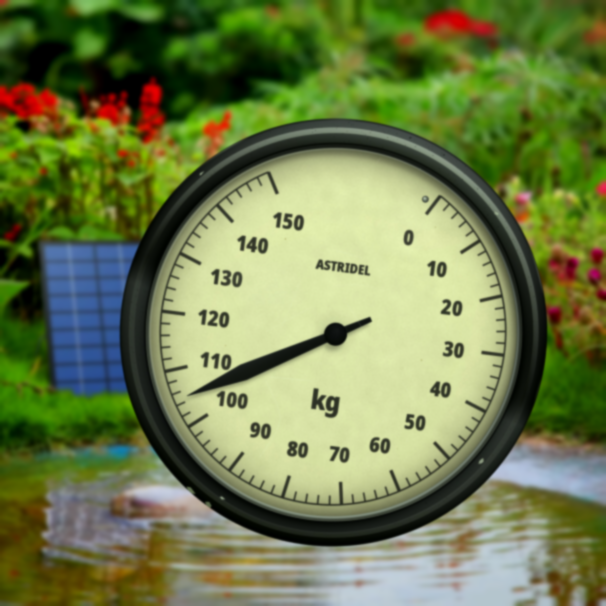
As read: 105; kg
